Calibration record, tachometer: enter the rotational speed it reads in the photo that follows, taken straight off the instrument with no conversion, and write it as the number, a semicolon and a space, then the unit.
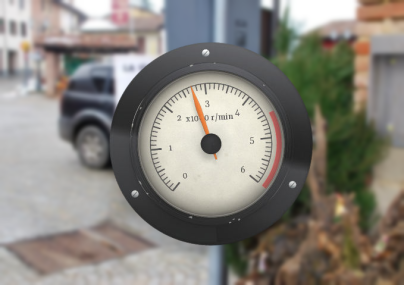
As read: 2700; rpm
